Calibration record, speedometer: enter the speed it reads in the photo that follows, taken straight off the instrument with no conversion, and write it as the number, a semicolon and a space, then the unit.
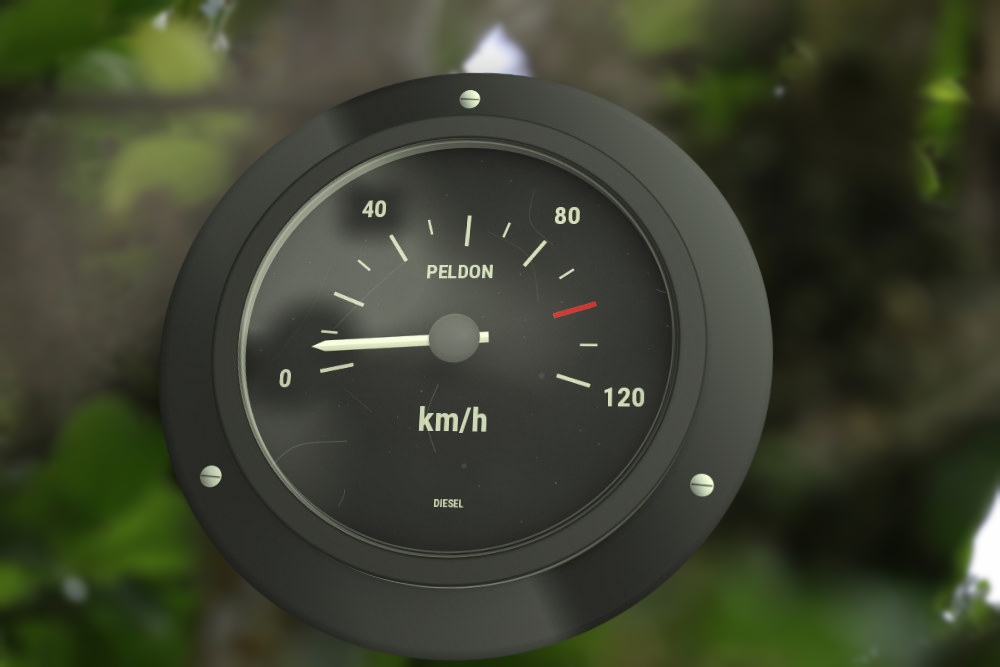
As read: 5; km/h
